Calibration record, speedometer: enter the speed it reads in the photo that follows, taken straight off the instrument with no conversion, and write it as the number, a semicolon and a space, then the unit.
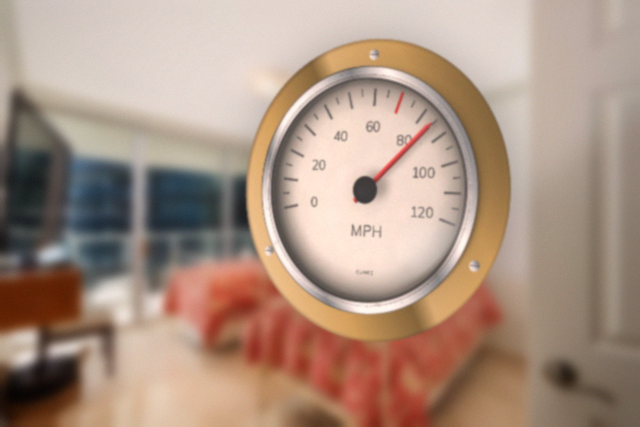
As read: 85; mph
